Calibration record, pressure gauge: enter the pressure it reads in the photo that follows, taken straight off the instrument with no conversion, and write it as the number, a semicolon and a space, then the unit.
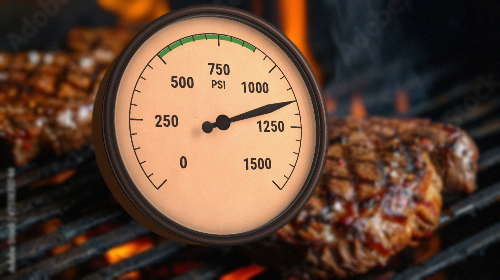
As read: 1150; psi
